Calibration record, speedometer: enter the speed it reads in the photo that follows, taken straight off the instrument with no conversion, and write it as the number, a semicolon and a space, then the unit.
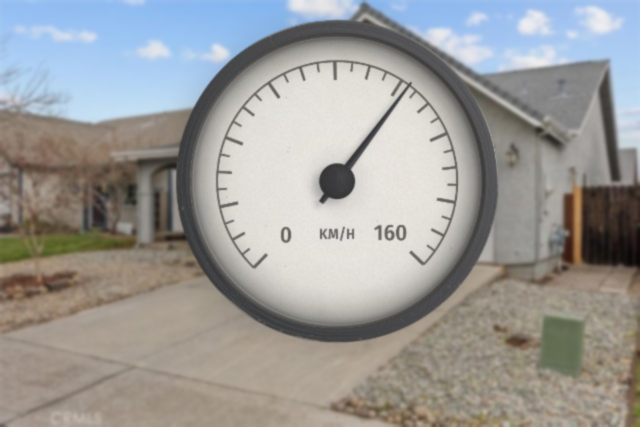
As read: 102.5; km/h
